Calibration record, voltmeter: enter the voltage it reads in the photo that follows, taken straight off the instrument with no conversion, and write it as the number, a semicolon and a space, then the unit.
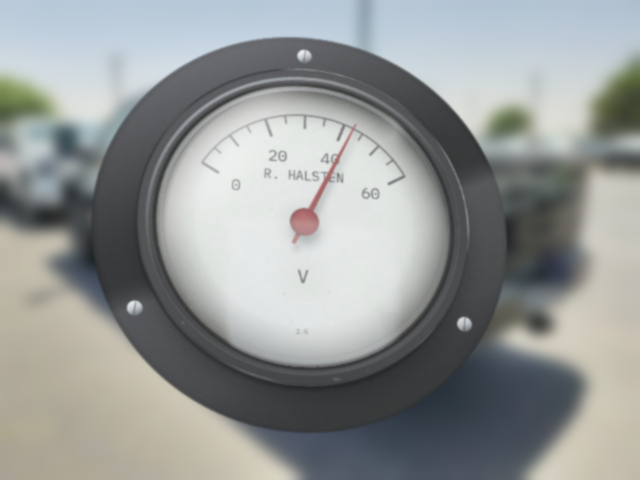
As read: 42.5; V
